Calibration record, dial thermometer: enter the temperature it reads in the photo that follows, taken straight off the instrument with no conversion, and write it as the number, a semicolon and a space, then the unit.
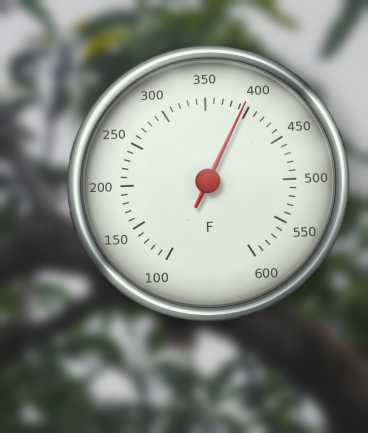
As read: 395; °F
